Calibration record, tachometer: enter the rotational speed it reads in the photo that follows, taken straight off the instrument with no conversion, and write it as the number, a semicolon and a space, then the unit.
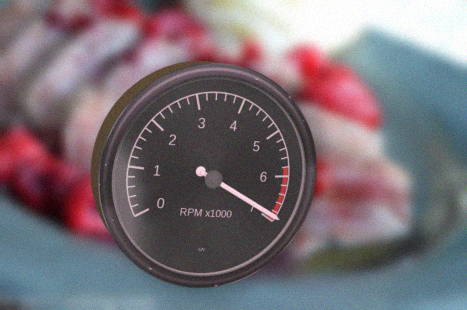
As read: 6900; rpm
